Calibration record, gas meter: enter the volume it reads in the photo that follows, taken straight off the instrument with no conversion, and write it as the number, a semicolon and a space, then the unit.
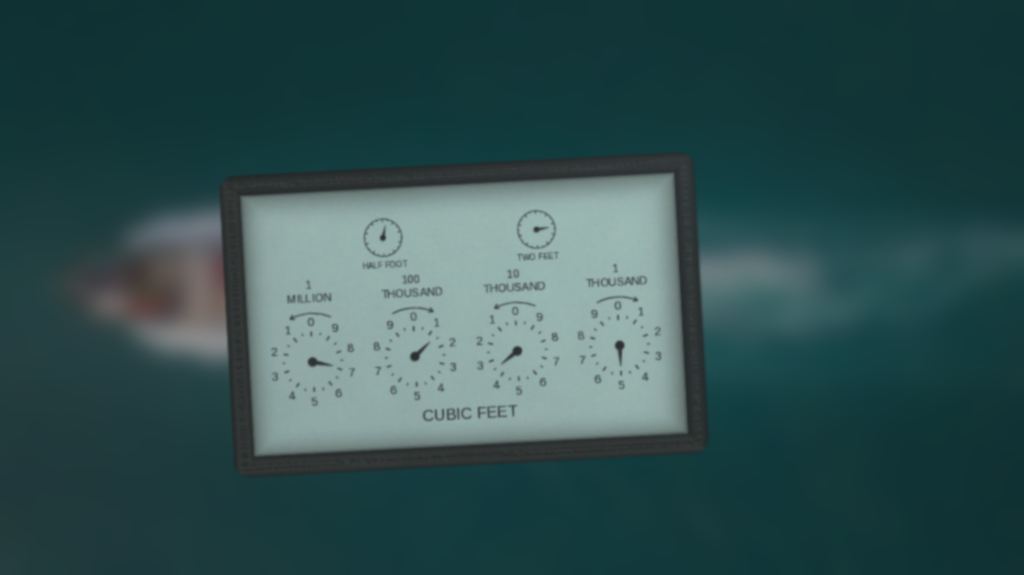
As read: 713500; ft³
